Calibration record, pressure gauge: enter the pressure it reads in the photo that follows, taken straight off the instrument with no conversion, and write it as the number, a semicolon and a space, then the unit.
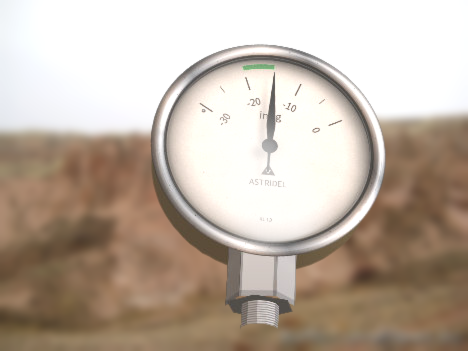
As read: -15; inHg
